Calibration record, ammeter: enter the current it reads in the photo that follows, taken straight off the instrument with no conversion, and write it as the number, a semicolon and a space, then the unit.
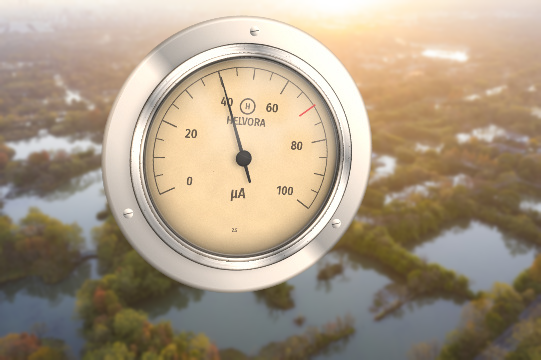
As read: 40; µA
